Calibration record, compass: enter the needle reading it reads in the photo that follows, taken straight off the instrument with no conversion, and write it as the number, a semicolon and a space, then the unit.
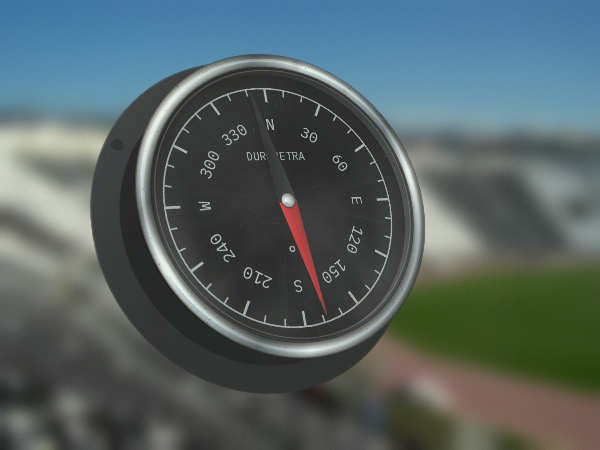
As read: 170; °
